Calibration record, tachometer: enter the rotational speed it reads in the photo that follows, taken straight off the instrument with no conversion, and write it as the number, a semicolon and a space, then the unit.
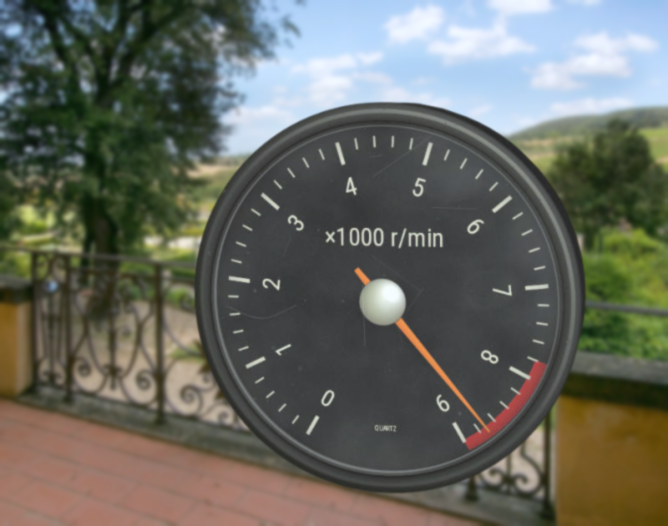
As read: 8700; rpm
